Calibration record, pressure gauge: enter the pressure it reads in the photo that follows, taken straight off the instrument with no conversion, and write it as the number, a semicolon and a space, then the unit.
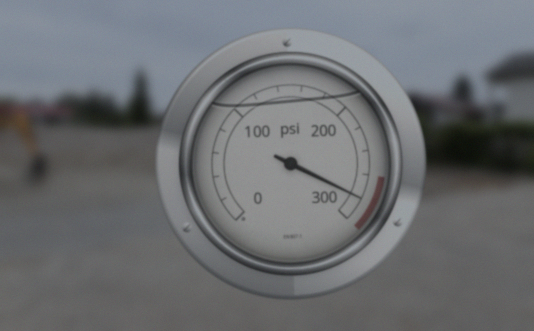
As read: 280; psi
